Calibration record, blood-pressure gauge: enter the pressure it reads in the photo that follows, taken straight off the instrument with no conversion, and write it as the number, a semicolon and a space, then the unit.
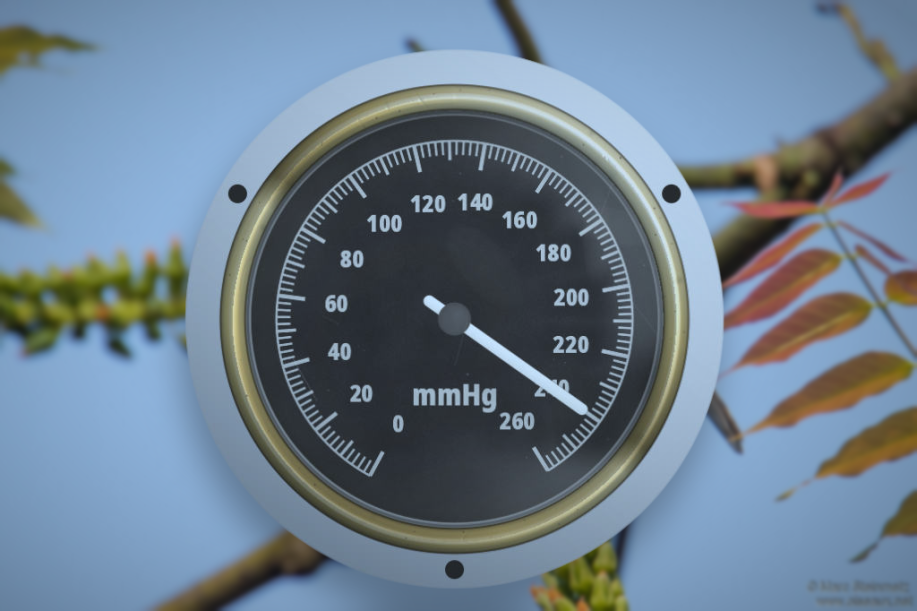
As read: 240; mmHg
